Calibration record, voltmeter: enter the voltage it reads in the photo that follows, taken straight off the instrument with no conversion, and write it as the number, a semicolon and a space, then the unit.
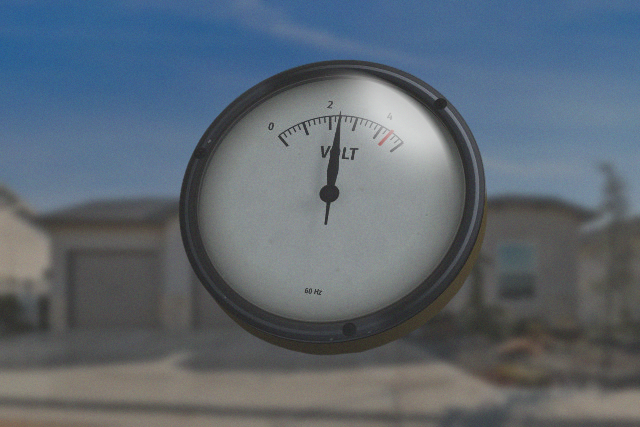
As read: 2.4; V
